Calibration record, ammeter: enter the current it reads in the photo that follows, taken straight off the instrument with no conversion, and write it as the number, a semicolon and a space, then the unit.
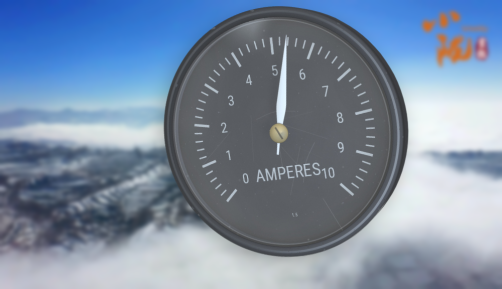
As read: 5.4; A
